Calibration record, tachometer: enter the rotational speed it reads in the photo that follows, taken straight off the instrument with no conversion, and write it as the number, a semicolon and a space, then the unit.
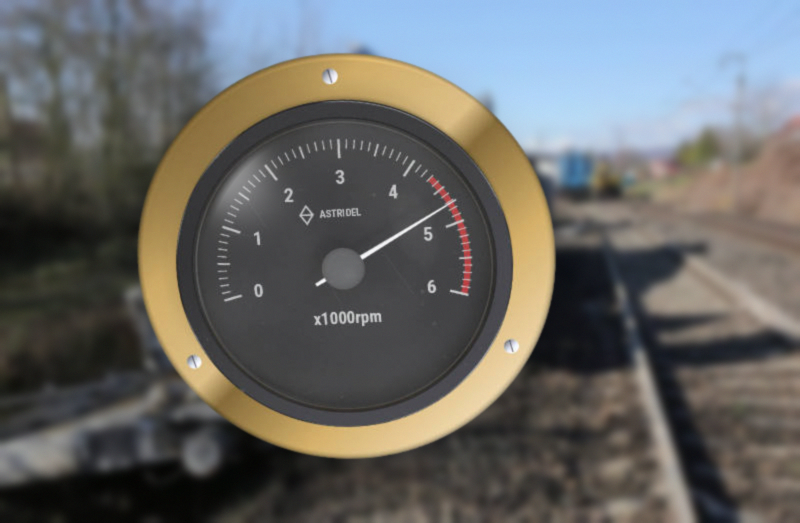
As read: 4700; rpm
